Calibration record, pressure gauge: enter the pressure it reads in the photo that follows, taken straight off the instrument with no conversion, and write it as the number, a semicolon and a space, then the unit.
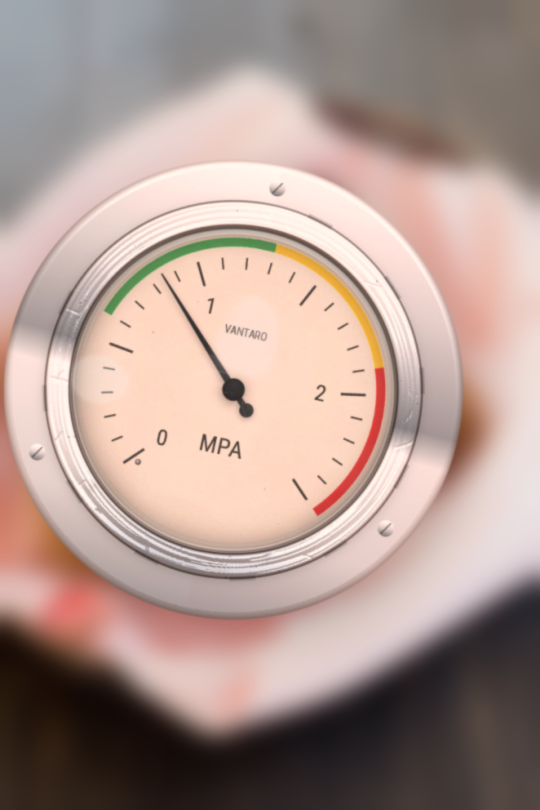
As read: 0.85; MPa
